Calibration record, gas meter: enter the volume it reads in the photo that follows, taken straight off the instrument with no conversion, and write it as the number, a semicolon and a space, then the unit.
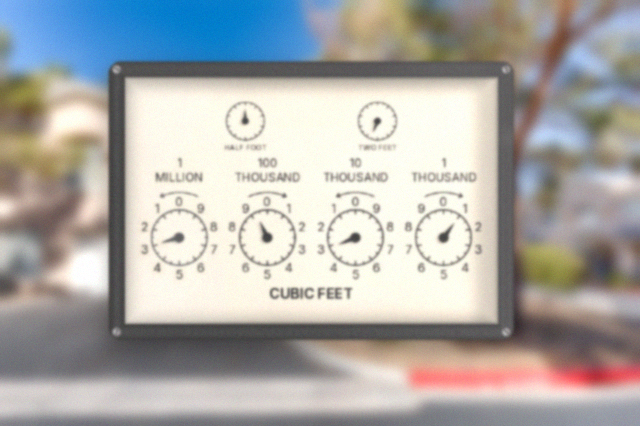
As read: 293100; ft³
